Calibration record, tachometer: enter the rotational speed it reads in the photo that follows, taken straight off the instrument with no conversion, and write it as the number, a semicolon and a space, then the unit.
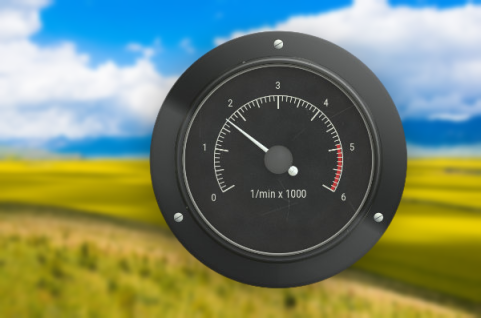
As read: 1700; rpm
